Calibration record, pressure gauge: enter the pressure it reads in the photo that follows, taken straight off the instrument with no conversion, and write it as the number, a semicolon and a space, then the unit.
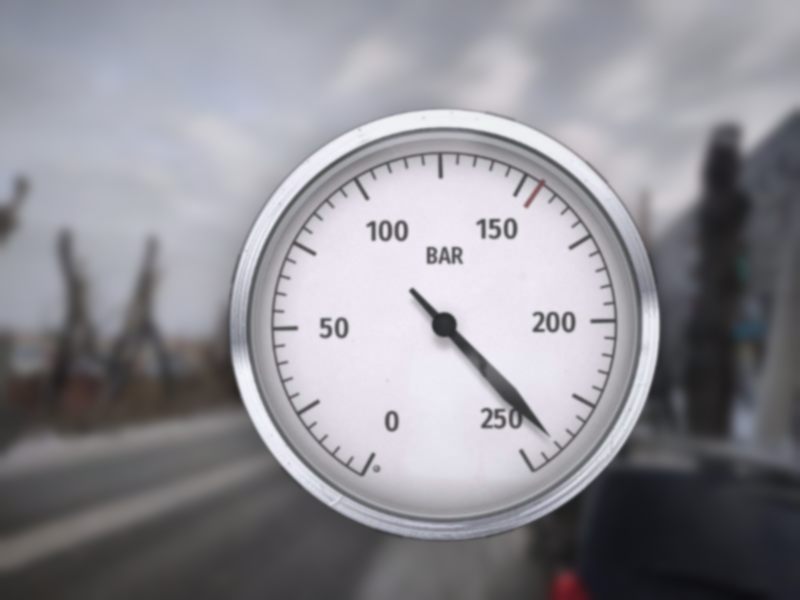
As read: 240; bar
